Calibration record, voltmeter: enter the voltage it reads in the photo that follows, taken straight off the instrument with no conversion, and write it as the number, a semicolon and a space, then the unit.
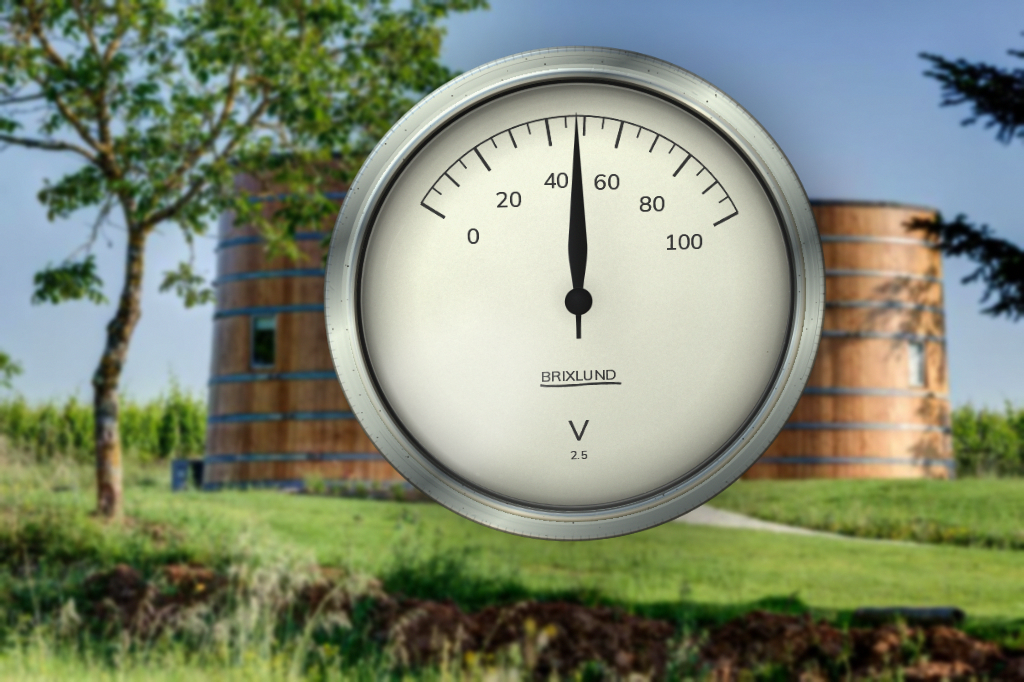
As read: 47.5; V
